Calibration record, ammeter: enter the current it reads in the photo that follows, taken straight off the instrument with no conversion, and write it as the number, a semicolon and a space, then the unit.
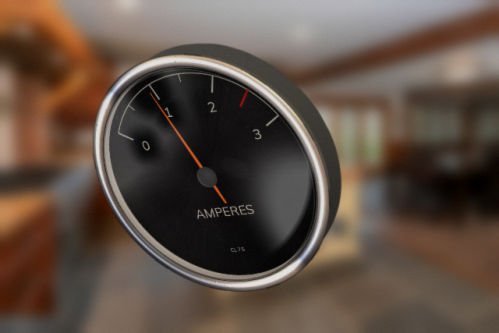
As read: 1; A
